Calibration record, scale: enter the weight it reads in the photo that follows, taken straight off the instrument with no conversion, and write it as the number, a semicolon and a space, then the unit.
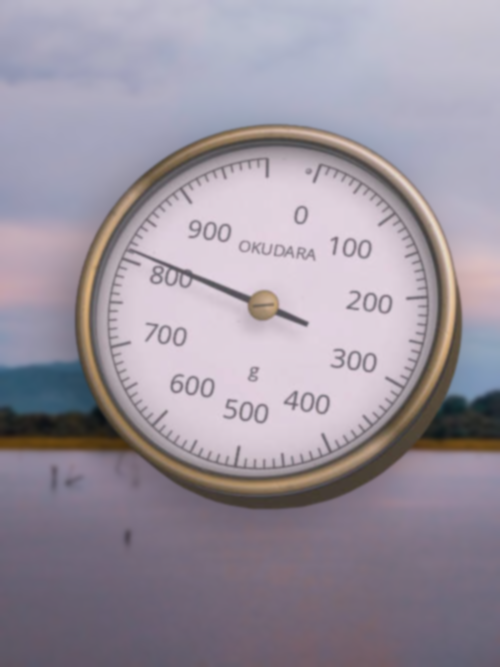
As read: 810; g
